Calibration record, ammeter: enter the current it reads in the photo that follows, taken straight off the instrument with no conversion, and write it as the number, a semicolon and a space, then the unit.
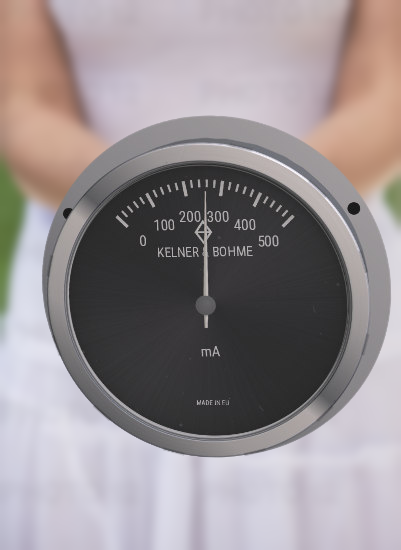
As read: 260; mA
